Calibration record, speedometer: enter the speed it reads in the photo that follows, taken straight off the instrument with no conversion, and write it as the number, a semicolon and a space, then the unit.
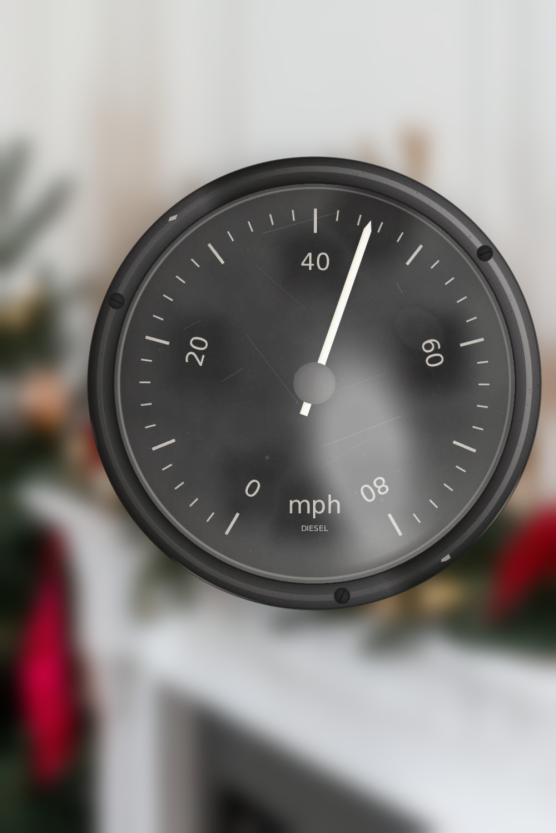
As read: 45; mph
